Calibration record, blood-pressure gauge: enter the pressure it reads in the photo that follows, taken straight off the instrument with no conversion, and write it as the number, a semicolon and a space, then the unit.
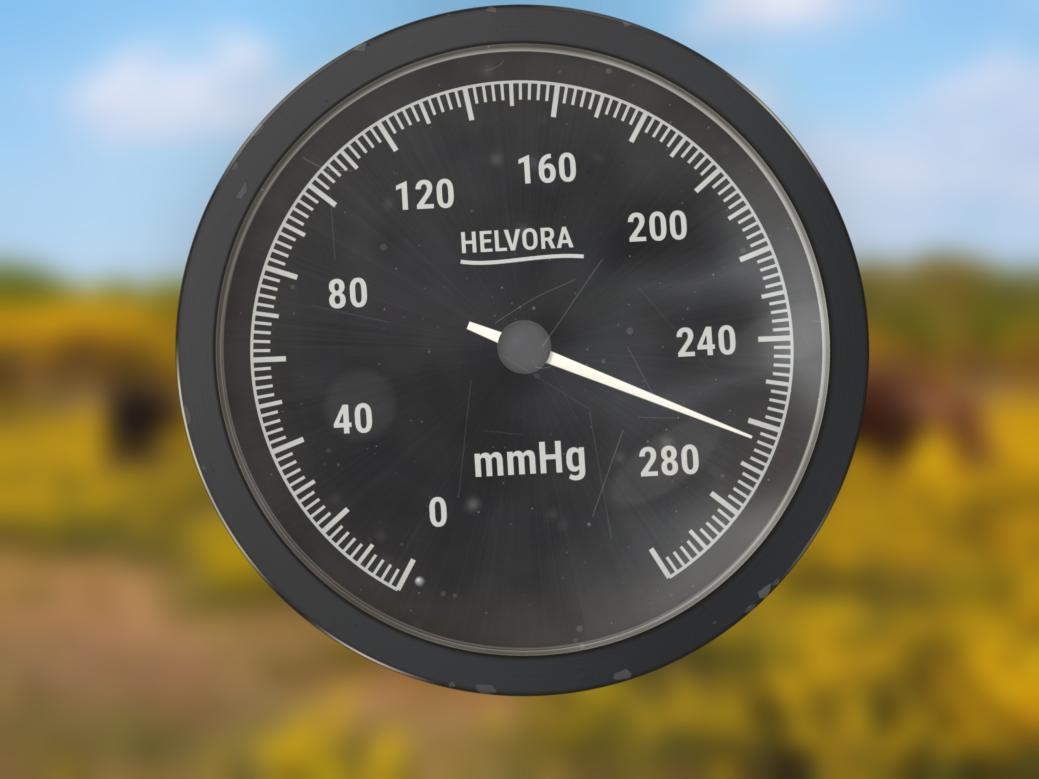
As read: 264; mmHg
